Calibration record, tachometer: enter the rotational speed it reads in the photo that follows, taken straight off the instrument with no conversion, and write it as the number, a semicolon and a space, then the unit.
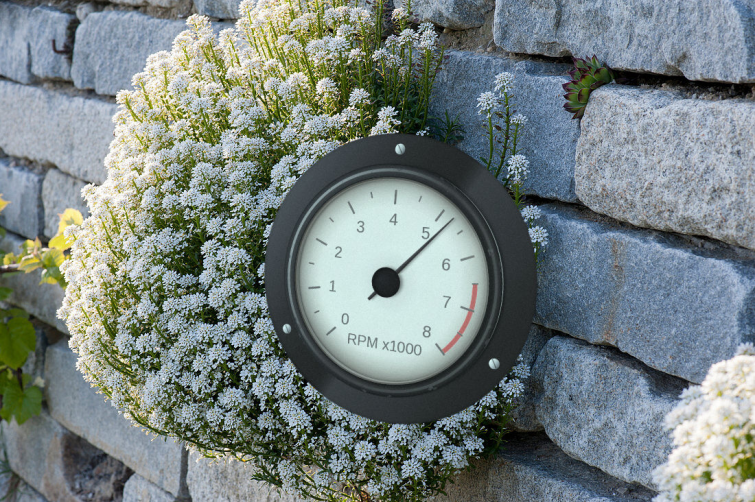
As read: 5250; rpm
